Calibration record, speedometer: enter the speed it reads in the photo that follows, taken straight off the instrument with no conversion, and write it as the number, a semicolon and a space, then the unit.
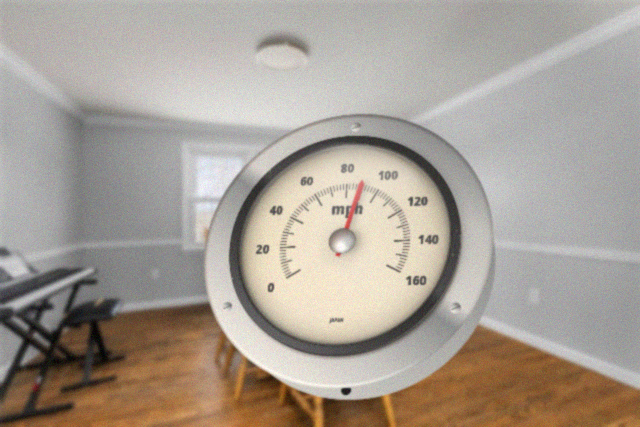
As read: 90; mph
